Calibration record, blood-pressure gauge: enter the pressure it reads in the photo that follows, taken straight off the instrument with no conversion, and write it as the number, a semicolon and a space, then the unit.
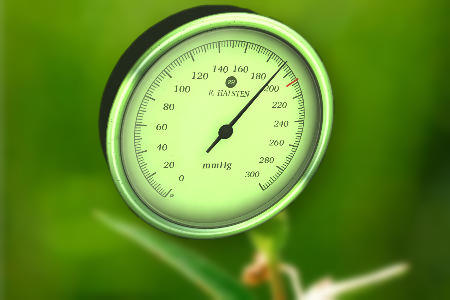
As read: 190; mmHg
